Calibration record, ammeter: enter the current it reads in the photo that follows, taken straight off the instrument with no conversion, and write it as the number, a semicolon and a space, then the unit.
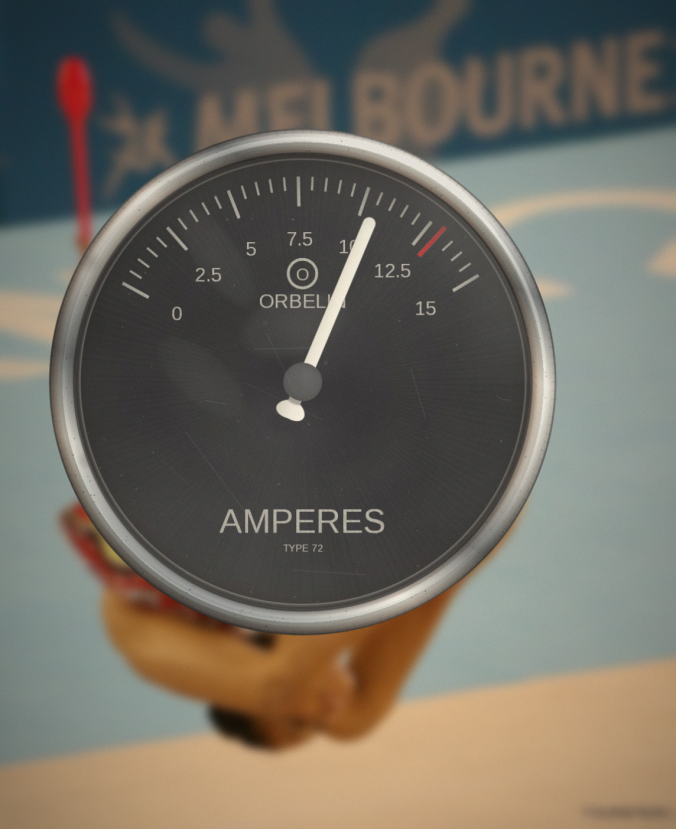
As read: 10.5; A
